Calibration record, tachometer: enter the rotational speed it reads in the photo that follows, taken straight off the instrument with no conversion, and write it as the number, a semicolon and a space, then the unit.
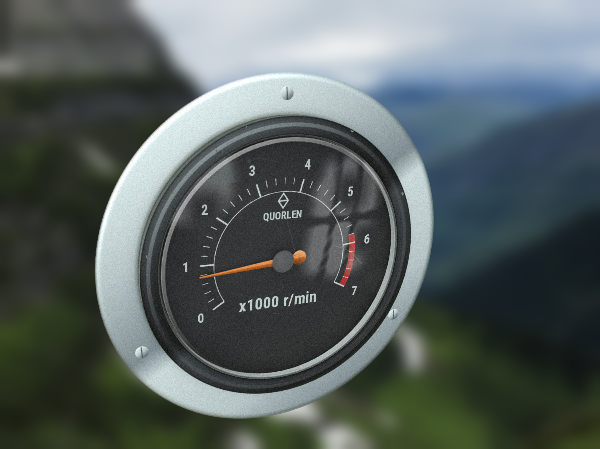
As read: 800; rpm
